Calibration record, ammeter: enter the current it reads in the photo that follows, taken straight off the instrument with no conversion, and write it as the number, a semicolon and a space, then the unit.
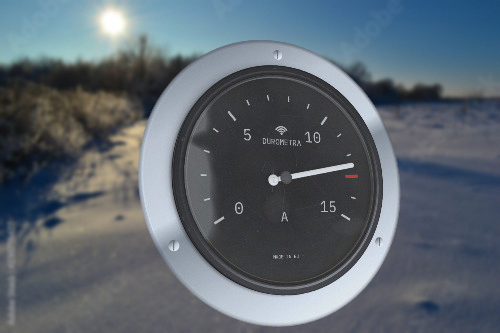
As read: 12.5; A
